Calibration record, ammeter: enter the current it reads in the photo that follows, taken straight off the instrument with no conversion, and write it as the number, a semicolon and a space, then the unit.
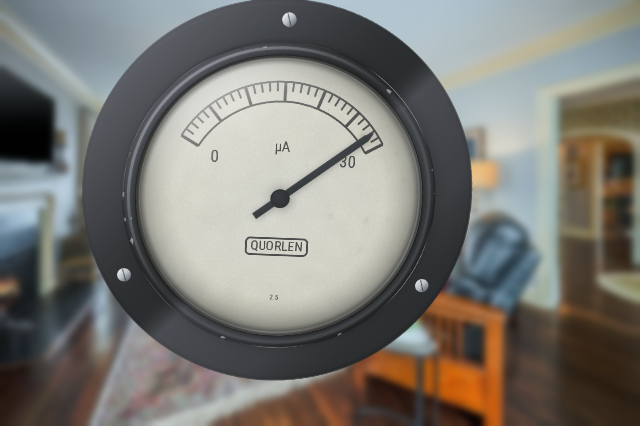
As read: 28; µA
